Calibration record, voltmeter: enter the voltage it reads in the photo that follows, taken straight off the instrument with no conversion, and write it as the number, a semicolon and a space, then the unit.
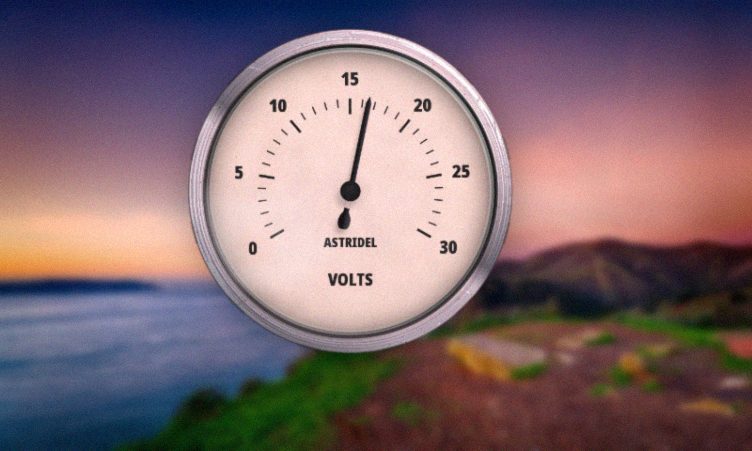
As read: 16.5; V
